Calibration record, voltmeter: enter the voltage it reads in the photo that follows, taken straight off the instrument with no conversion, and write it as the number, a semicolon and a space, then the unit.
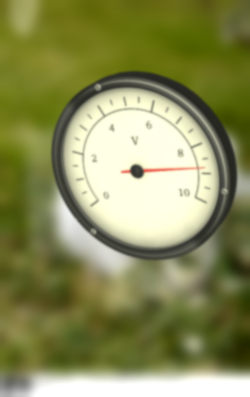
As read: 8.75; V
